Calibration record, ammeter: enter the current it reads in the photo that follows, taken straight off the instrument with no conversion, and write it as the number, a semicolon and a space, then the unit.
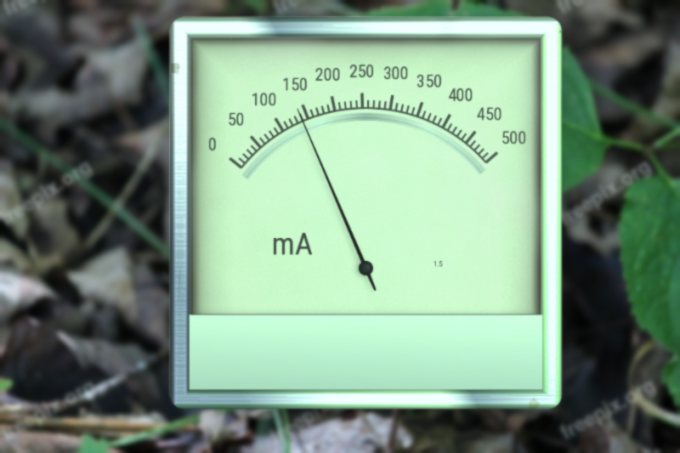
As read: 140; mA
